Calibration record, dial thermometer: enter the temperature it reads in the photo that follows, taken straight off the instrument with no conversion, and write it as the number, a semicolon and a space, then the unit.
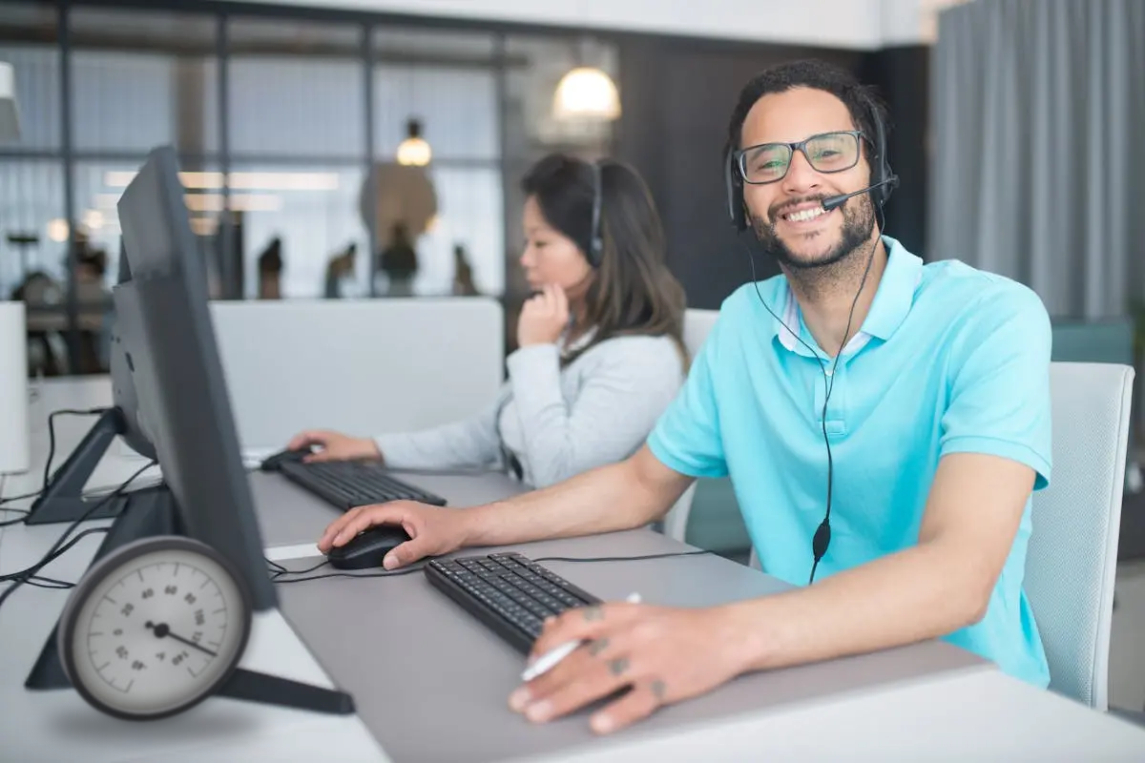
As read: 125; °F
